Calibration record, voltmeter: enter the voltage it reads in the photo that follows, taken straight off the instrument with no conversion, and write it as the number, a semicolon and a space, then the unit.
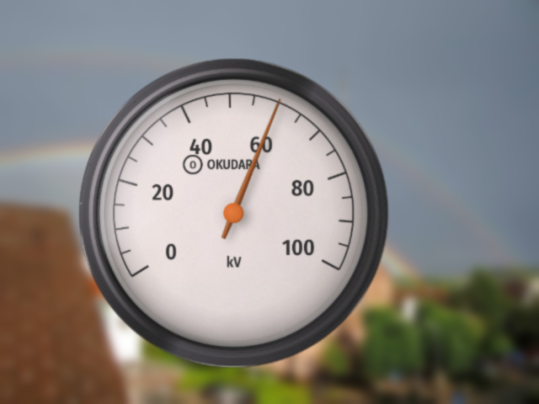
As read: 60; kV
